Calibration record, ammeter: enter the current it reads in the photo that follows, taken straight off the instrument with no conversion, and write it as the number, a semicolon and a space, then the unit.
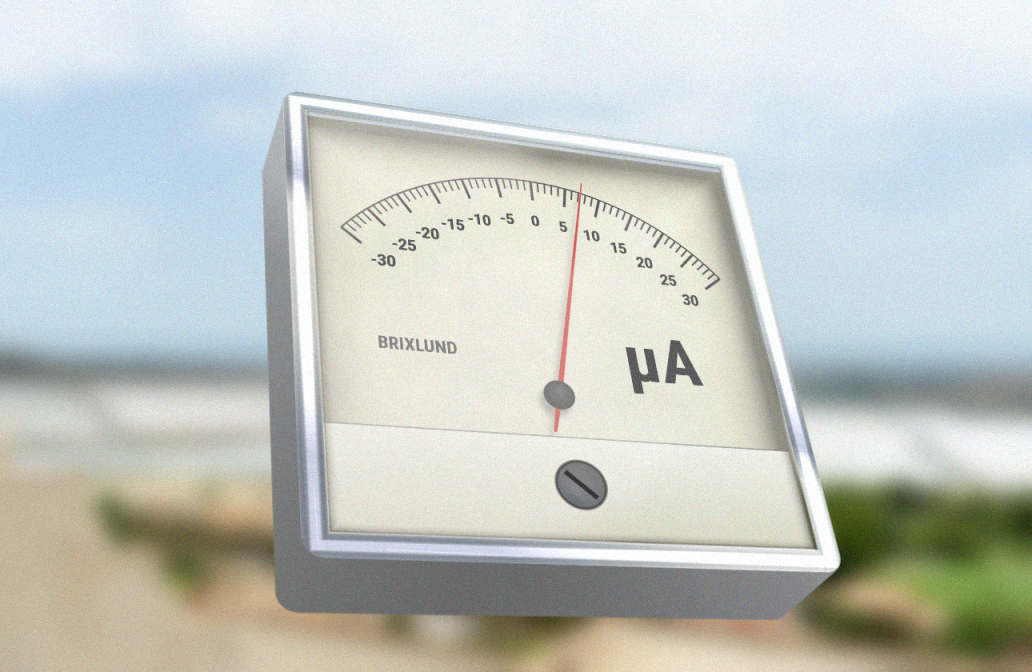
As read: 7; µA
